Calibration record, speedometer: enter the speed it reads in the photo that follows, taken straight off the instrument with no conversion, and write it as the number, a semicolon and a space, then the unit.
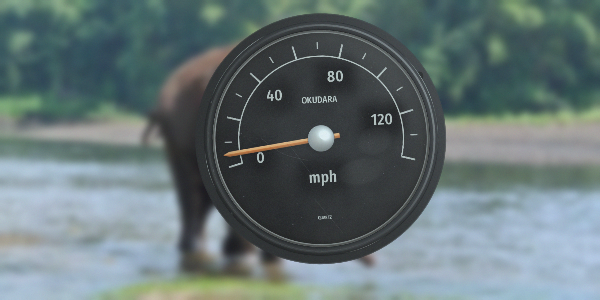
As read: 5; mph
